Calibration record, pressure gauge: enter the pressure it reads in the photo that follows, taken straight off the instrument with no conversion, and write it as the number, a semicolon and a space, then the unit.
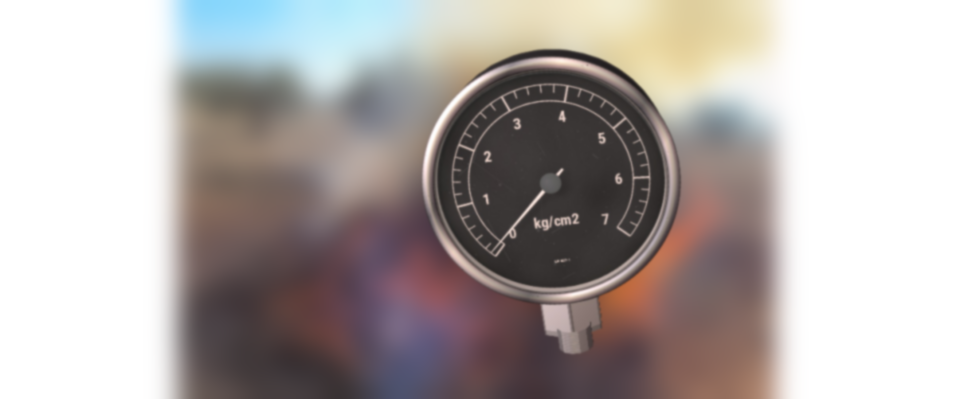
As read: 0.1; kg/cm²
